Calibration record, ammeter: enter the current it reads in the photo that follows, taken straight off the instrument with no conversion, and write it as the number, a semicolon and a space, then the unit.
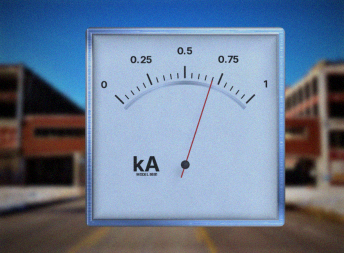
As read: 0.7; kA
